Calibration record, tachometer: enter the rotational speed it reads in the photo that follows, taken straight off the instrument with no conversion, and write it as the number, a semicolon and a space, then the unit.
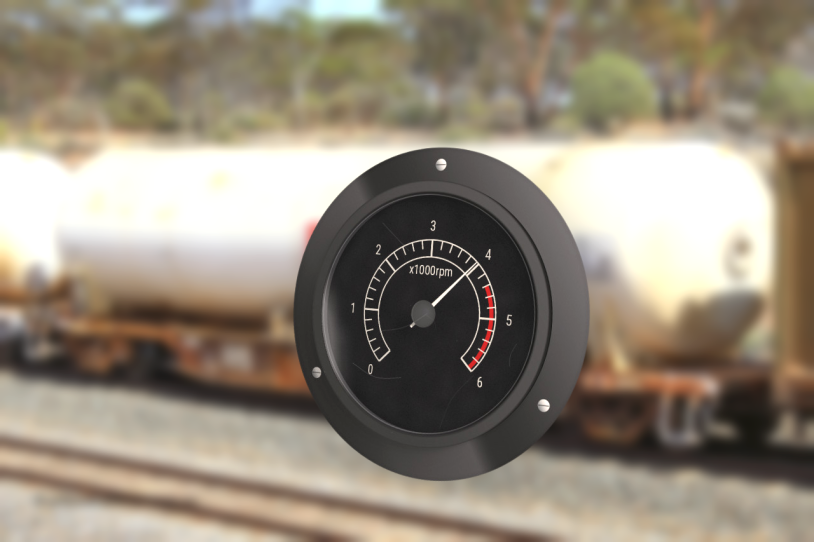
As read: 4000; rpm
